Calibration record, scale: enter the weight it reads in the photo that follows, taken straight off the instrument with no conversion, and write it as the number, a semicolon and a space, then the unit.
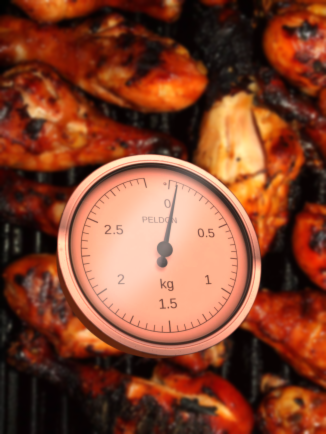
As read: 0.05; kg
